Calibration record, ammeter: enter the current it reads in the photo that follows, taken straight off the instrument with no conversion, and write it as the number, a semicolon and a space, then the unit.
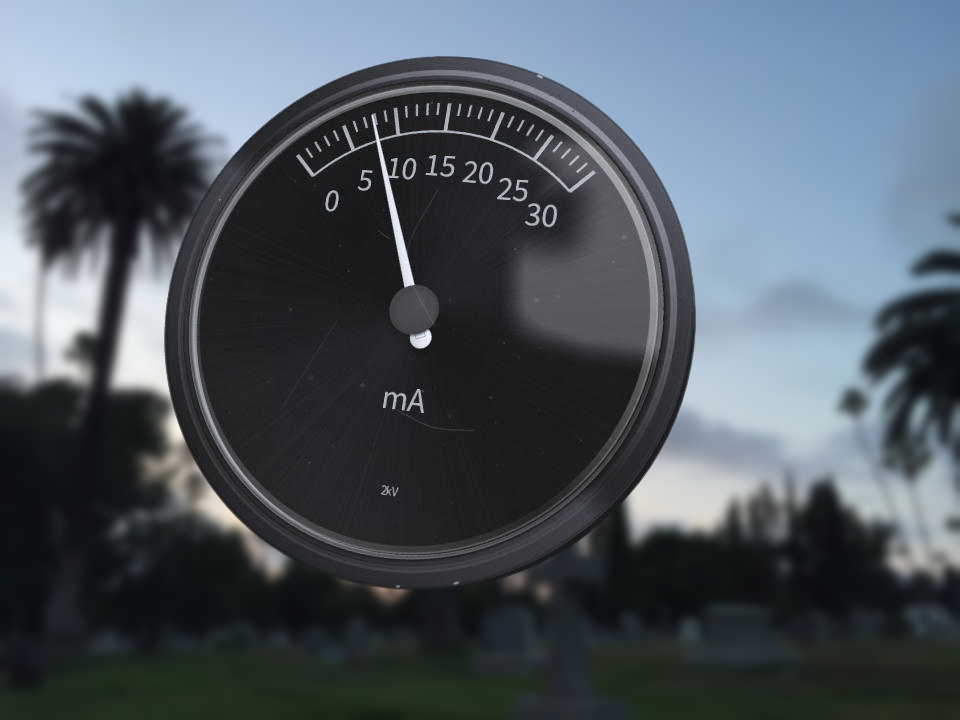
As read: 8; mA
